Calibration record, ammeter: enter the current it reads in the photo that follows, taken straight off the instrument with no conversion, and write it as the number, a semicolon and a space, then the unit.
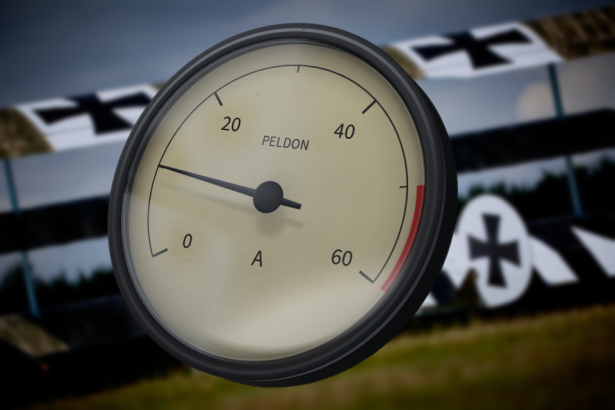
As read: 10; A
